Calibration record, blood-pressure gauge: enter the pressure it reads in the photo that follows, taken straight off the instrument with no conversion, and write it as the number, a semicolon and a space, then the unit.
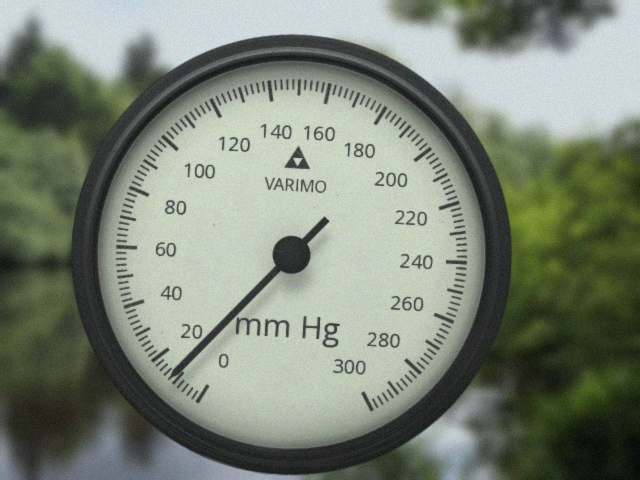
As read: 12; mmHg
